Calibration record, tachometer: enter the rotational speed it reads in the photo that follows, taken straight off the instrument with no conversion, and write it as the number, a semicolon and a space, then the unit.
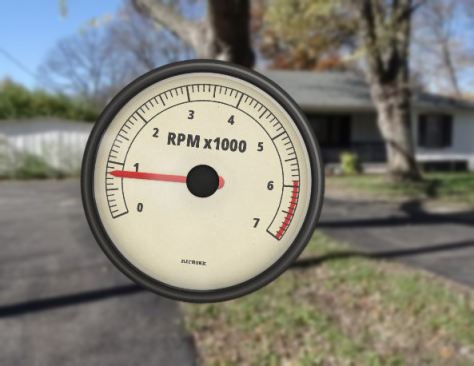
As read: 800; rpm
